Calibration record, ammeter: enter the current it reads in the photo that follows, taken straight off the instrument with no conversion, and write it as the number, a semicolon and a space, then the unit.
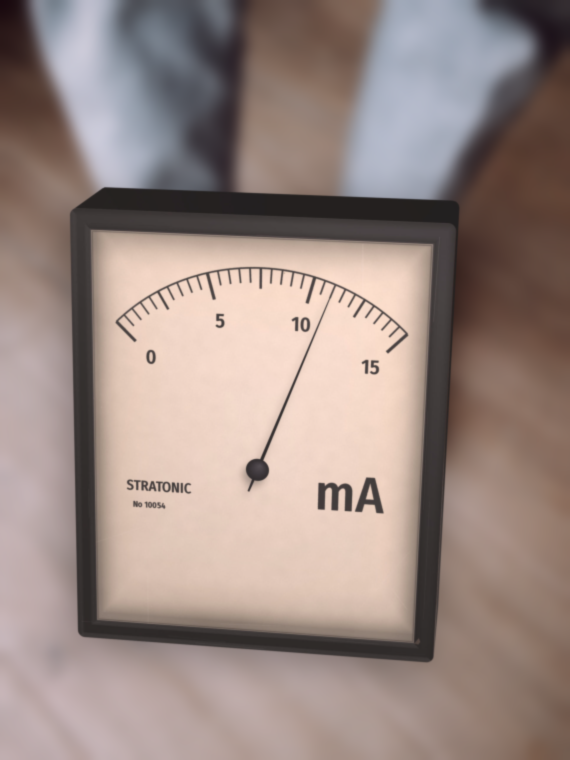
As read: 11; mA
